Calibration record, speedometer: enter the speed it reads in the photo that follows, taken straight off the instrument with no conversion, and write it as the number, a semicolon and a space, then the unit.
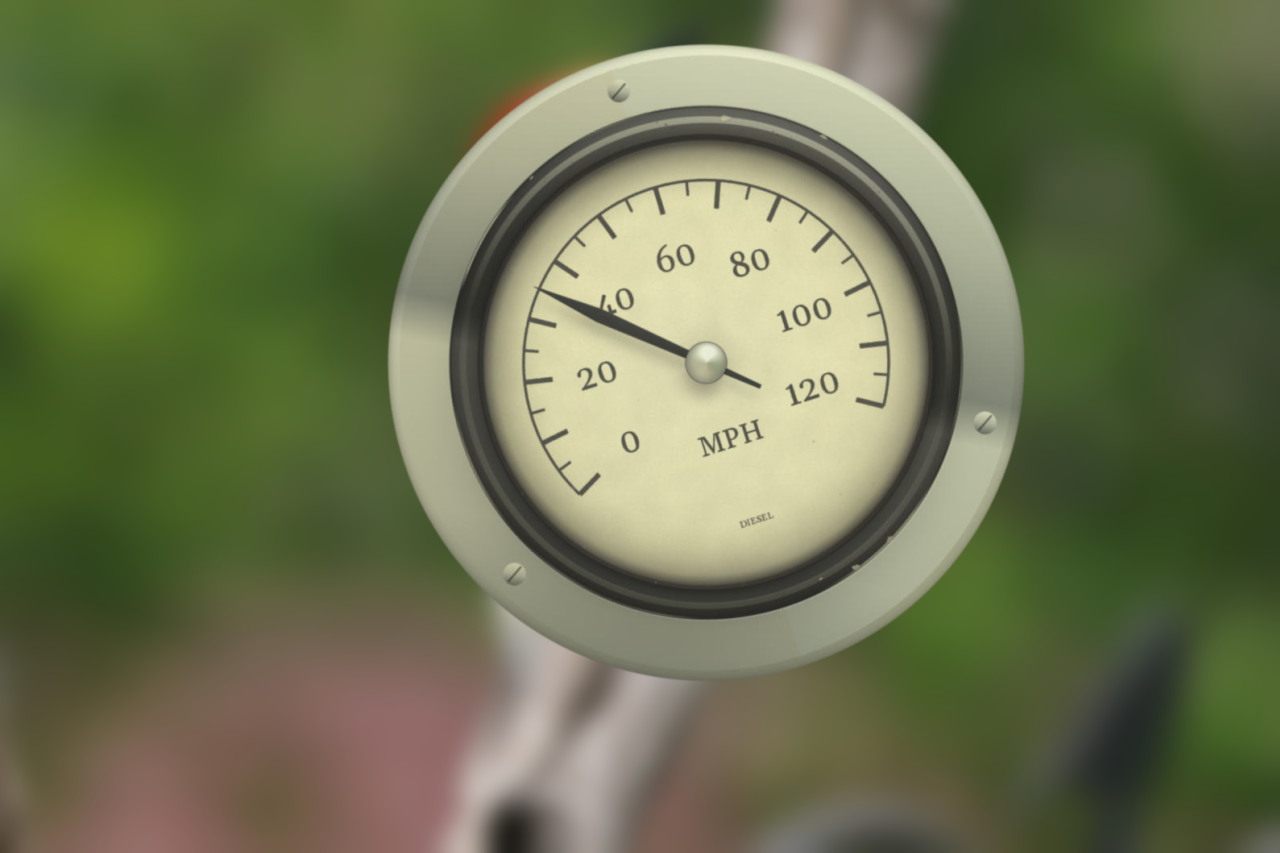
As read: 35; mph
